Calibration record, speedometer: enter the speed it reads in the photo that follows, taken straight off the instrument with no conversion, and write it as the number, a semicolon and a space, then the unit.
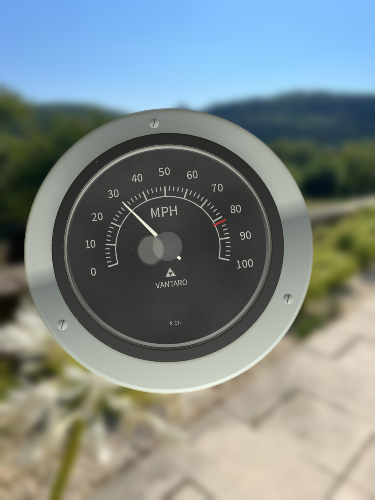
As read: 30; mph
